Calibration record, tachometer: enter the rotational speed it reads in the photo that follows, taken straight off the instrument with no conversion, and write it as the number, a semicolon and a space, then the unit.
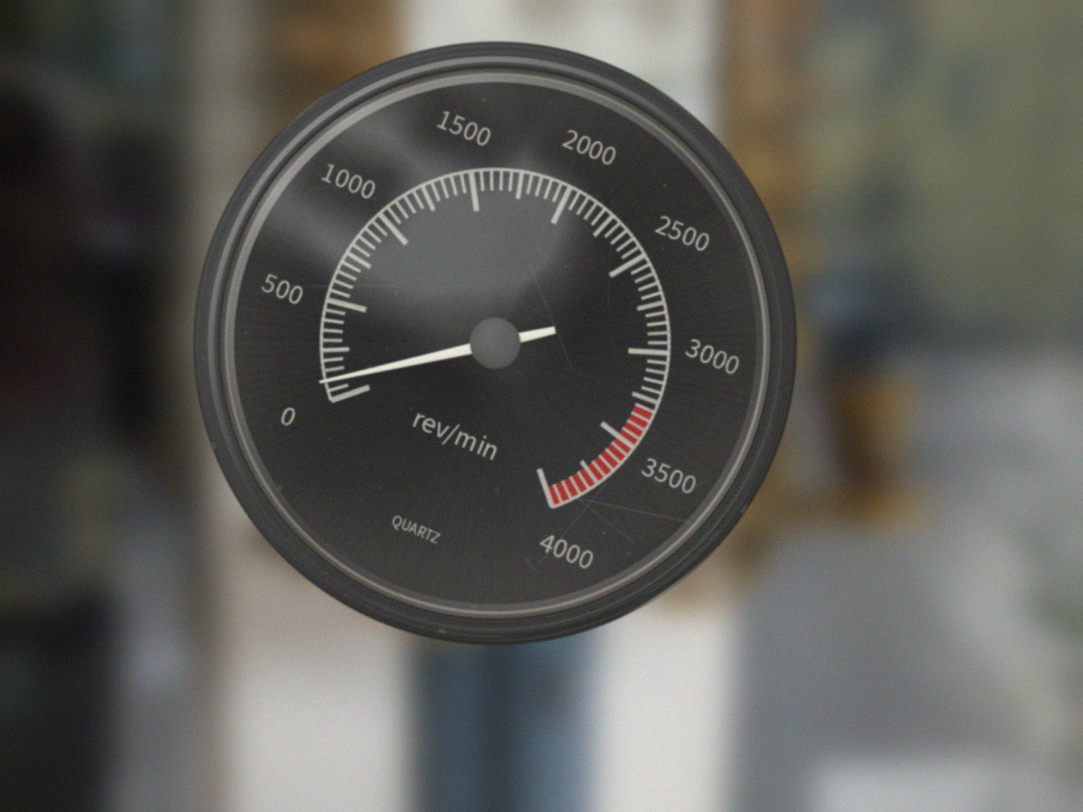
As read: 100; rpm
